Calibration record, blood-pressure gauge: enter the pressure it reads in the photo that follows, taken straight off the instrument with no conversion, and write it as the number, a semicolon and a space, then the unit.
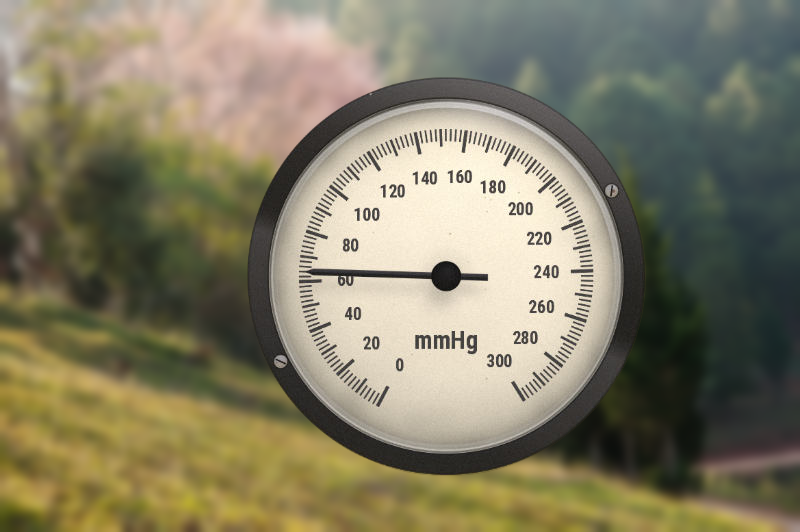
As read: 64; mmHg
